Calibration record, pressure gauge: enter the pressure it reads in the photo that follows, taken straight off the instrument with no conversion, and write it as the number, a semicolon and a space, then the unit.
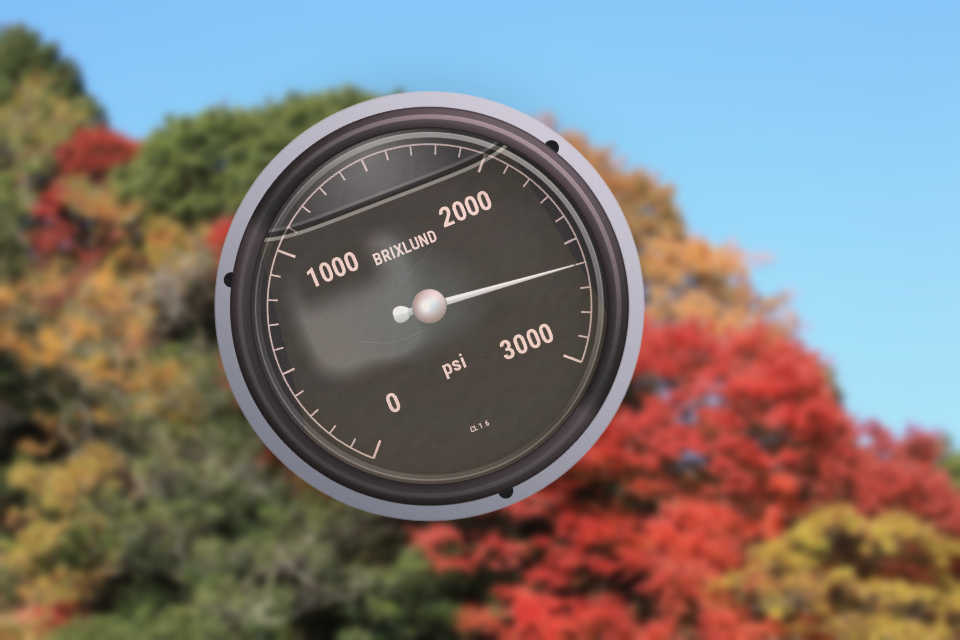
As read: 2600; psi
